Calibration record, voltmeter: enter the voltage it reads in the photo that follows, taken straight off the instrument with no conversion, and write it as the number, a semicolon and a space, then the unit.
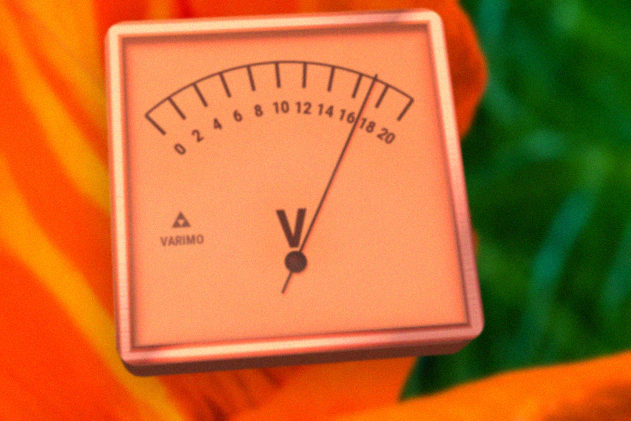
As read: 17; V
